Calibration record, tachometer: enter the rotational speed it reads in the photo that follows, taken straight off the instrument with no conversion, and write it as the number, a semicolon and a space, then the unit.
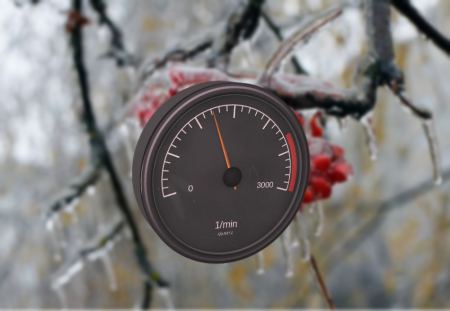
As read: 1200; rpm
